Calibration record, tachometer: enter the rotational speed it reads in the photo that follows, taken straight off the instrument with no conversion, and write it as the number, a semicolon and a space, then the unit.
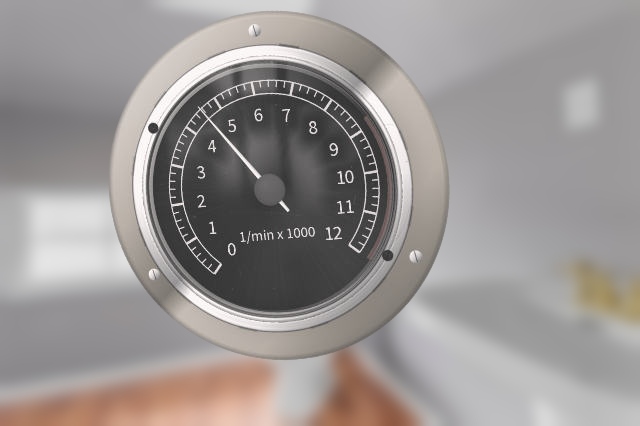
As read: 4600; rpm
